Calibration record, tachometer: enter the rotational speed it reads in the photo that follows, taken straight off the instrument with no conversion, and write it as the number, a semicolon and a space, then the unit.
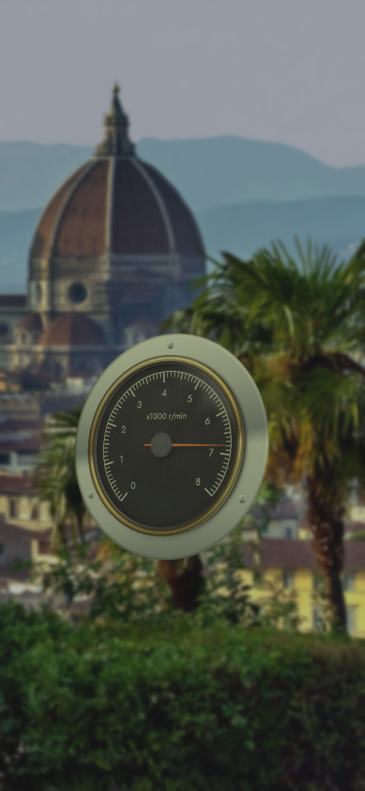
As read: 6800; rpm
